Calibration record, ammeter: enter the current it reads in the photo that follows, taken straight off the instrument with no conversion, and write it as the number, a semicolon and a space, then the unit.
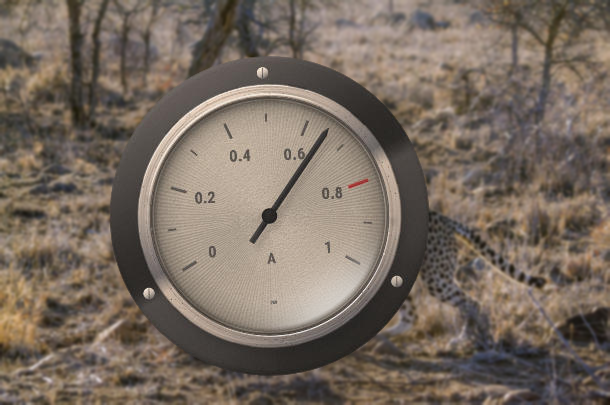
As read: 0.65; A
